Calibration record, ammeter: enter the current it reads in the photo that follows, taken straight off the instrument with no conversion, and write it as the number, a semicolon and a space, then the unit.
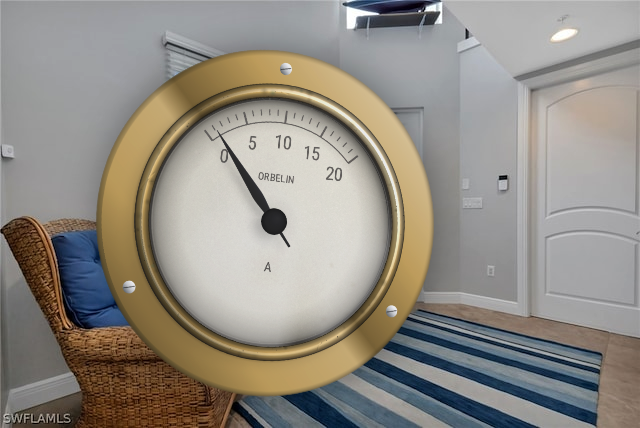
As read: 1; A
